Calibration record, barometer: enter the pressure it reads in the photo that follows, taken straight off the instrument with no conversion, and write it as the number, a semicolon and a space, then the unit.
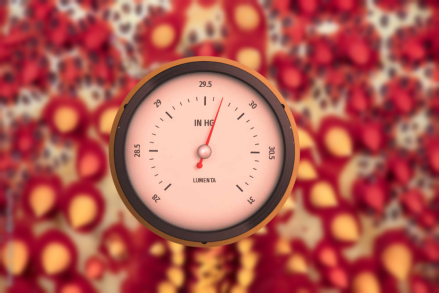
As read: 29.7; inHg
